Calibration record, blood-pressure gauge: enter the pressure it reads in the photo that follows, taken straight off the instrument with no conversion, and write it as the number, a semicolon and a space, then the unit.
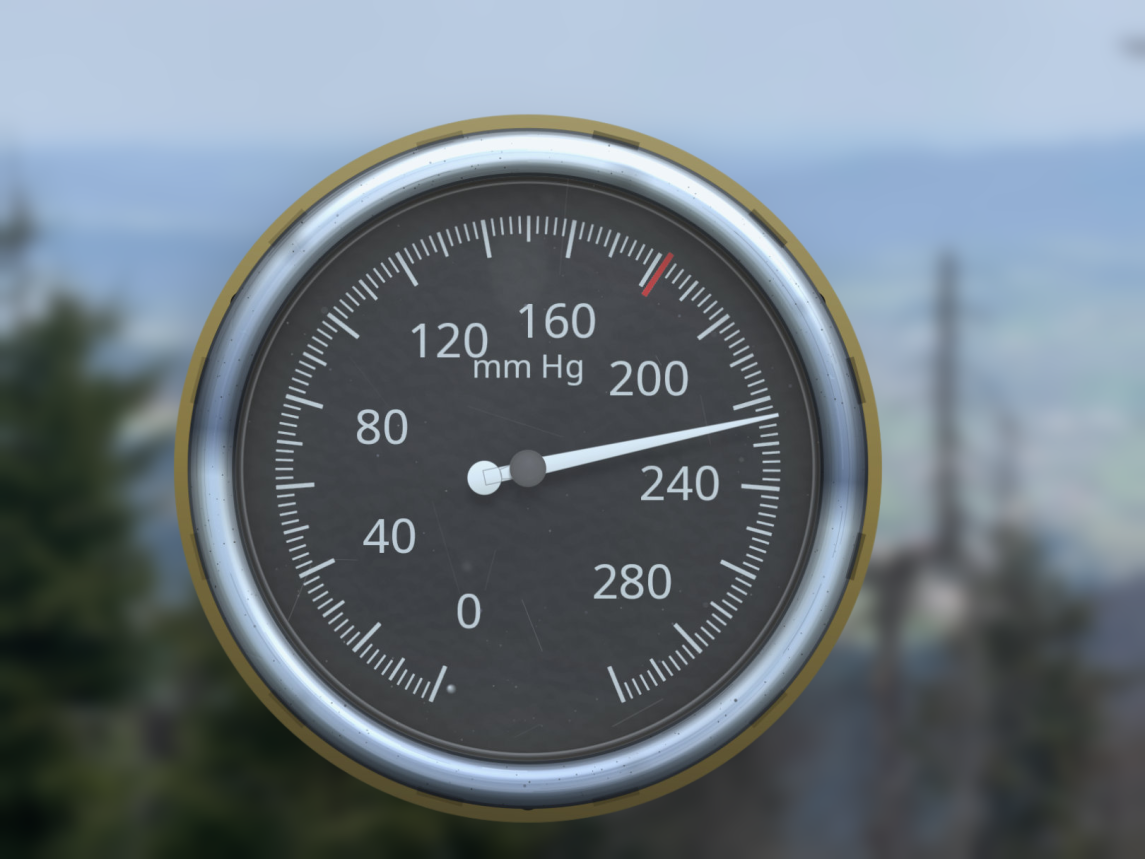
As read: 224; mmHg
